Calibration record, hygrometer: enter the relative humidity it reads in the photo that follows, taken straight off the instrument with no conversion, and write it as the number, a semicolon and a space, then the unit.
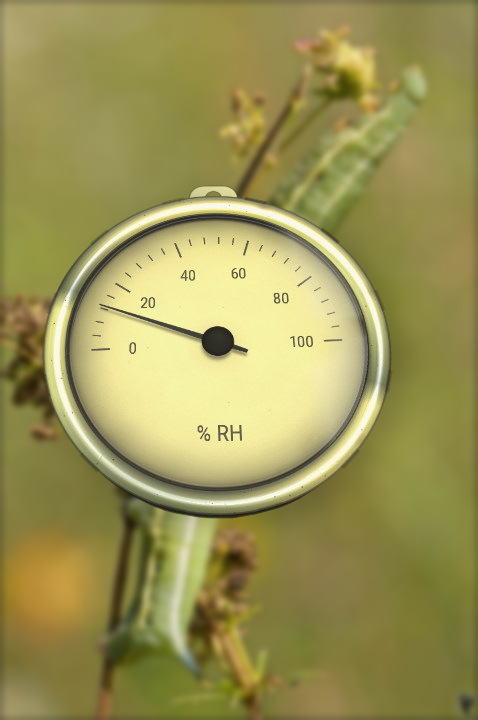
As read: 12; %
